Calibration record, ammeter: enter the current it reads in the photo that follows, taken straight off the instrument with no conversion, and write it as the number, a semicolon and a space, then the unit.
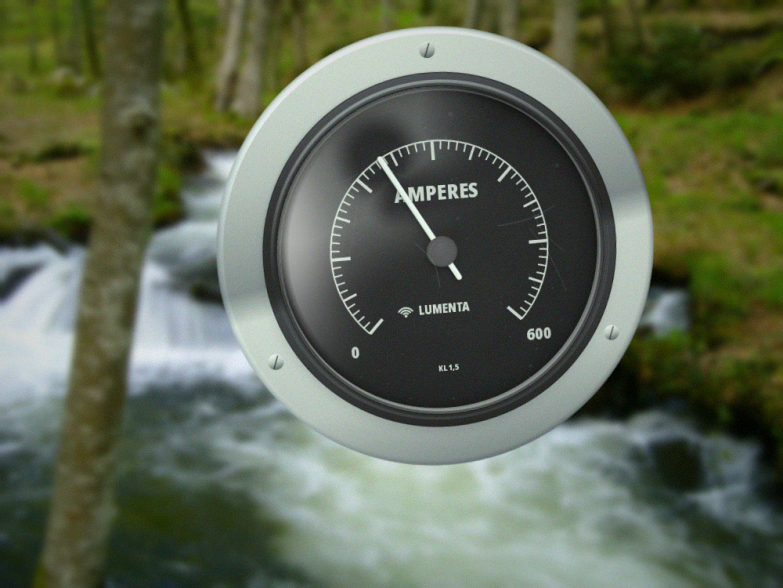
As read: 235; A
